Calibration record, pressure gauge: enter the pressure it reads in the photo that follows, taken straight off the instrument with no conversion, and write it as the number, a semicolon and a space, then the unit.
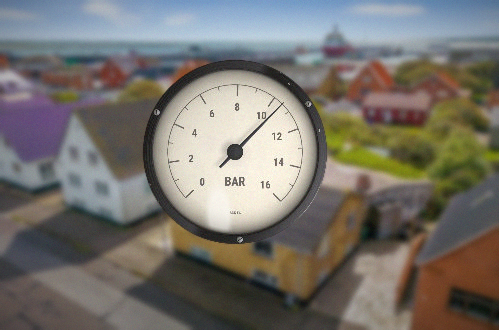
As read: 10.5; bar
